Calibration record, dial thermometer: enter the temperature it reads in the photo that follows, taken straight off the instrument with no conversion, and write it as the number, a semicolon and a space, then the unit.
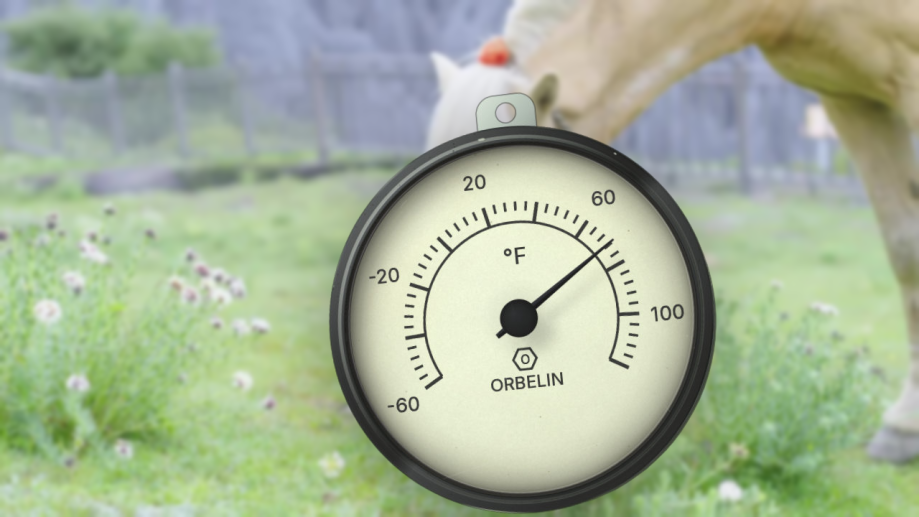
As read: 72; °F
